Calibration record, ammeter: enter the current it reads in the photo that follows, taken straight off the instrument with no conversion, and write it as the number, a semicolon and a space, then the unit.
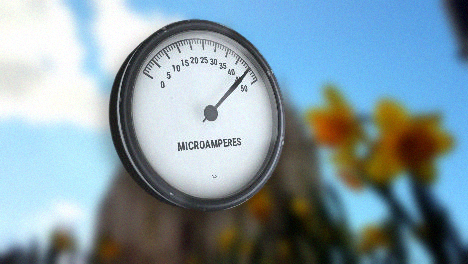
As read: 45; µA
